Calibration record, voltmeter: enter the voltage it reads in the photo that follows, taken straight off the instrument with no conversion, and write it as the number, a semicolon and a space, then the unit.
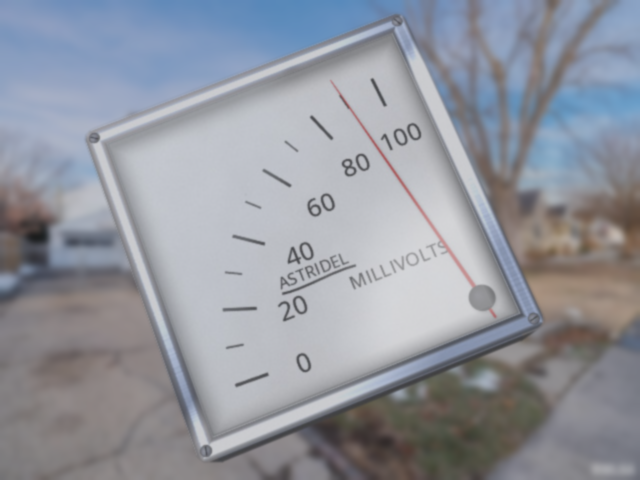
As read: 90; mV
